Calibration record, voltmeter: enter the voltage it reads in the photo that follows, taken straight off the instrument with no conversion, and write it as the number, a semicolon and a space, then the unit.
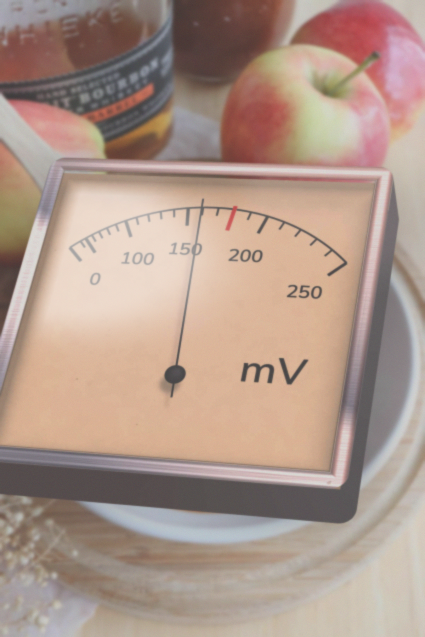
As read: 160; mV
